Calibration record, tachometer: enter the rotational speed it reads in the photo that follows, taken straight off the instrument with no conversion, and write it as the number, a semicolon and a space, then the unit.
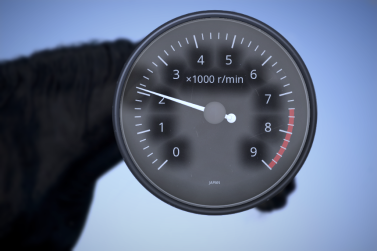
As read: 2100; rpm
